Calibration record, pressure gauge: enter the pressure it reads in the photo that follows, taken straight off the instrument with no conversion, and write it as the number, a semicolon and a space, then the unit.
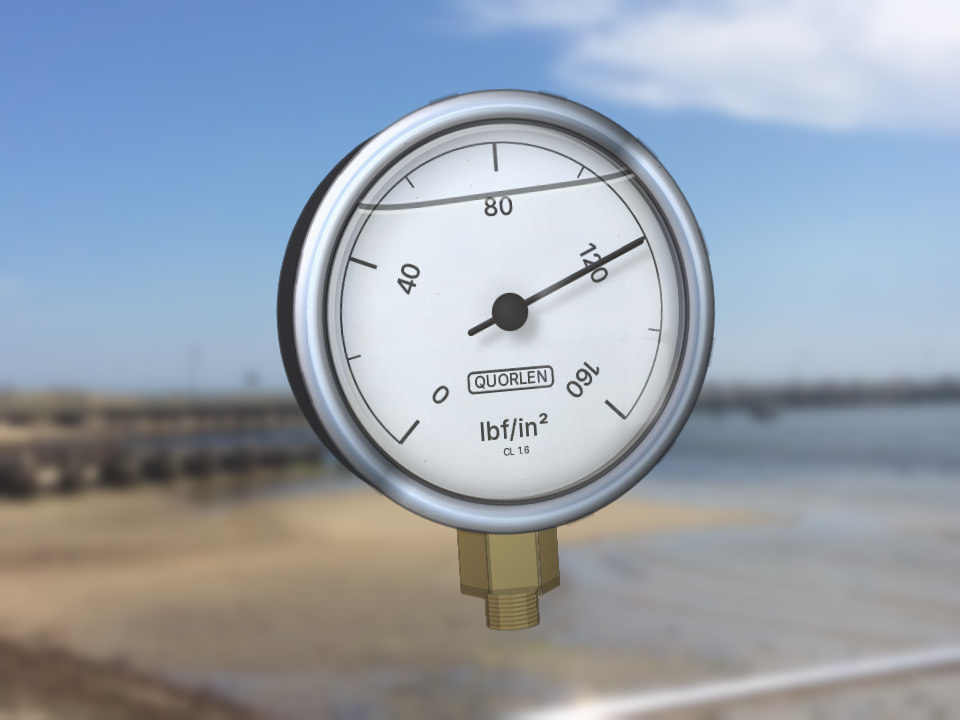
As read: 120; psi
